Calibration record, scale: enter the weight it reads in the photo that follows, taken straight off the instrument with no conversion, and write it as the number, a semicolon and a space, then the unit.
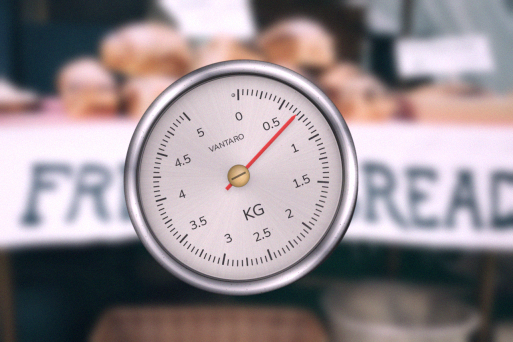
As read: 0.7; kg
